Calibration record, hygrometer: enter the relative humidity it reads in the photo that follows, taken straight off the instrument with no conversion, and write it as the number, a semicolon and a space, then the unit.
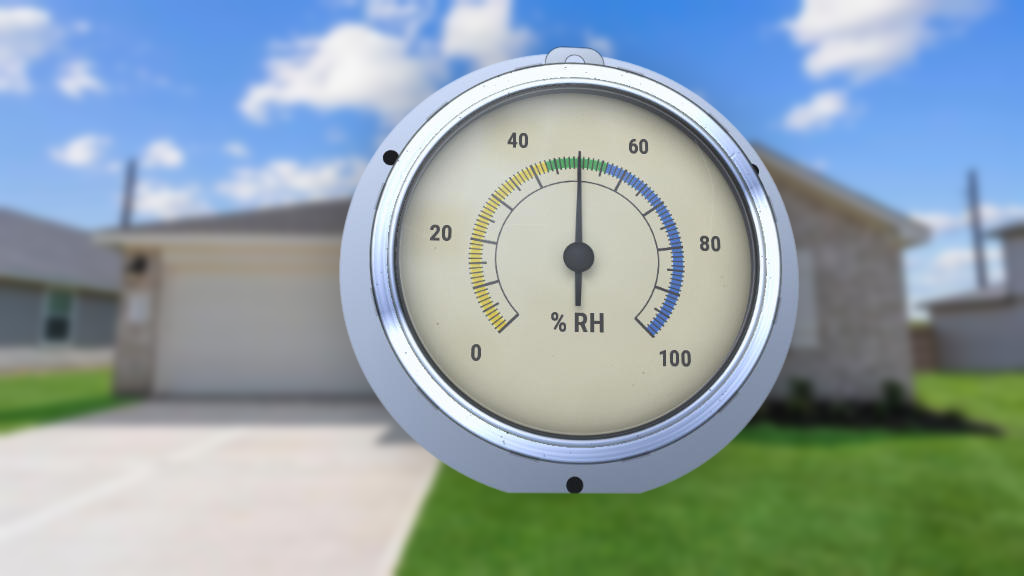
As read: 50; %
